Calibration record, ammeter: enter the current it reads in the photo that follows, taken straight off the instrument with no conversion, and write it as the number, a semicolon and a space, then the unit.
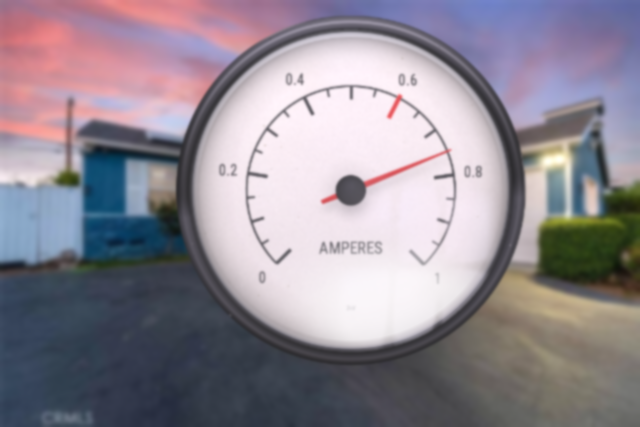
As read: 0.75; A
